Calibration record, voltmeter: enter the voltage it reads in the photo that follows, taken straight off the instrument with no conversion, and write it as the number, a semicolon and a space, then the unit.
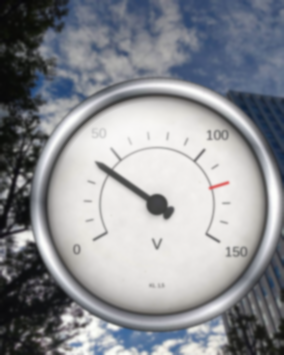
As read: 40; V
